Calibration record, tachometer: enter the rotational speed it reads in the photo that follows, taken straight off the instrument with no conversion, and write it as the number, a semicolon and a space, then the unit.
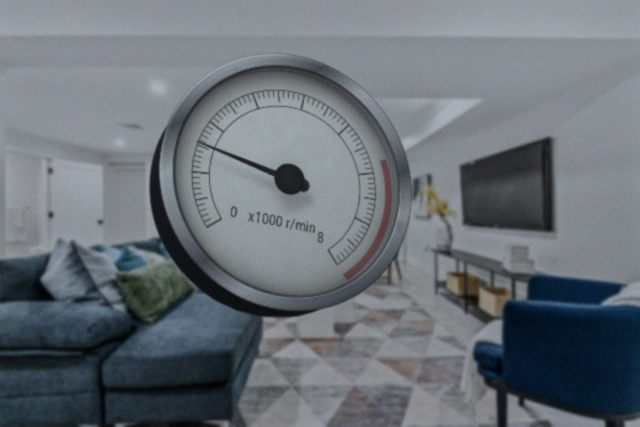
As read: 1500; rpm
